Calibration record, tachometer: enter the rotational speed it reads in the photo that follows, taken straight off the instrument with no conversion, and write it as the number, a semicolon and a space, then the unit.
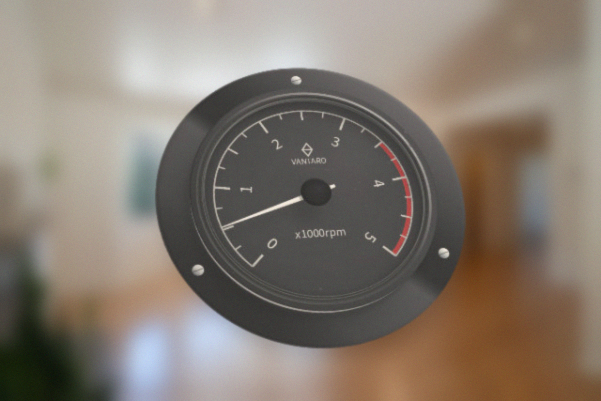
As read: 500; rpm
